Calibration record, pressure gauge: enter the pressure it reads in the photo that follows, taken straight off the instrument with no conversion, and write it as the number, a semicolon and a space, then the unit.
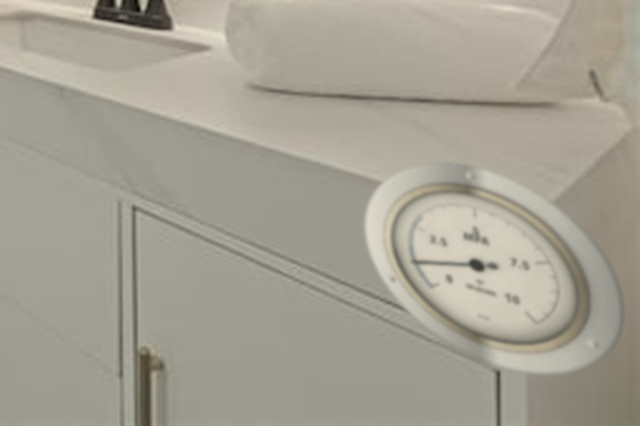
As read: 1; MPa
